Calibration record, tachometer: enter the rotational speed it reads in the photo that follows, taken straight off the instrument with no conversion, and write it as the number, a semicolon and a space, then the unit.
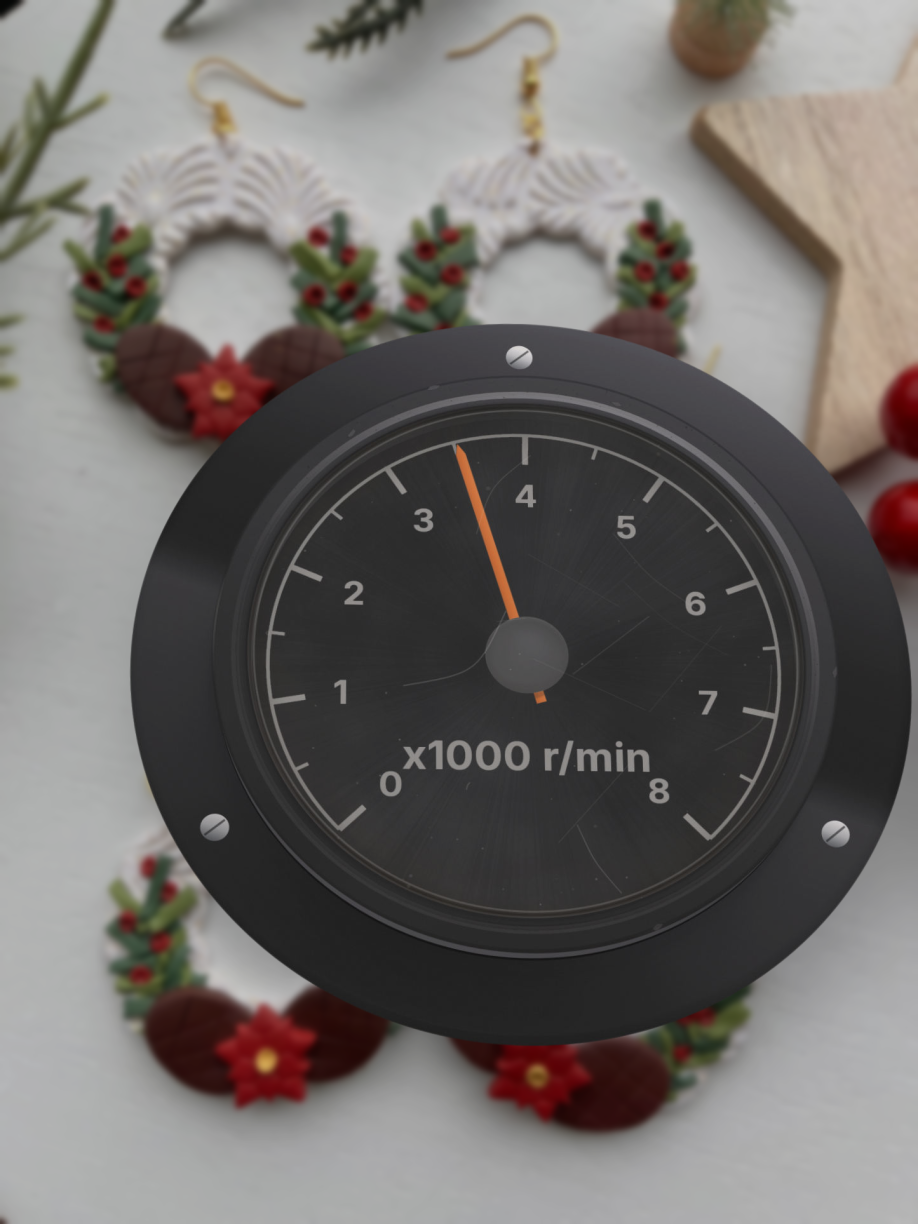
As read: 3500; rpm
